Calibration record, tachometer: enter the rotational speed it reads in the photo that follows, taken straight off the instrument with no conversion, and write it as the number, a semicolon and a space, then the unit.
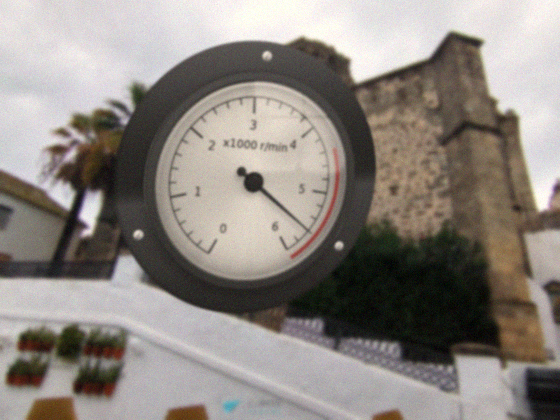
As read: 5600; rpm
